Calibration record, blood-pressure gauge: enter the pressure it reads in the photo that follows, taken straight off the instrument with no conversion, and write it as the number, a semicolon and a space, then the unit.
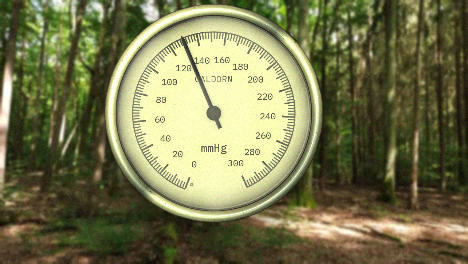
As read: 130; mmHg
